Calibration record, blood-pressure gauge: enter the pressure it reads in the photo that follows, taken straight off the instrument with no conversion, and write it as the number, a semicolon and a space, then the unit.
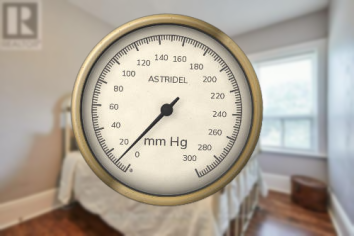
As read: 10; mmHg
